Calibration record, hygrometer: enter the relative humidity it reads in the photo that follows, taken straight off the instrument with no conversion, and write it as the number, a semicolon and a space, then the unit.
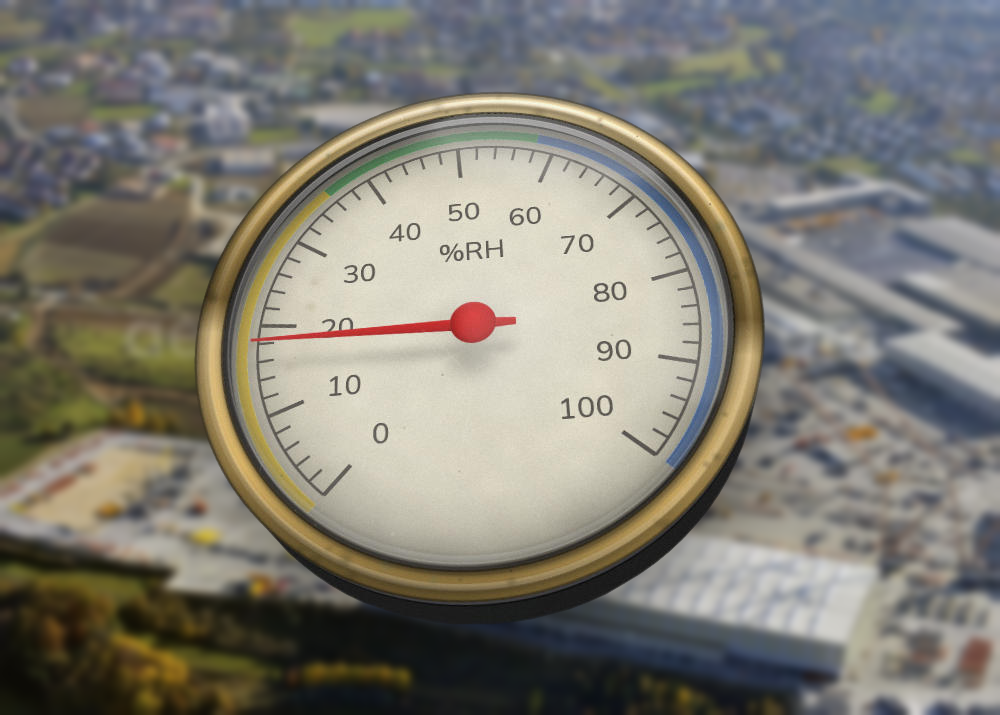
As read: 18; %
